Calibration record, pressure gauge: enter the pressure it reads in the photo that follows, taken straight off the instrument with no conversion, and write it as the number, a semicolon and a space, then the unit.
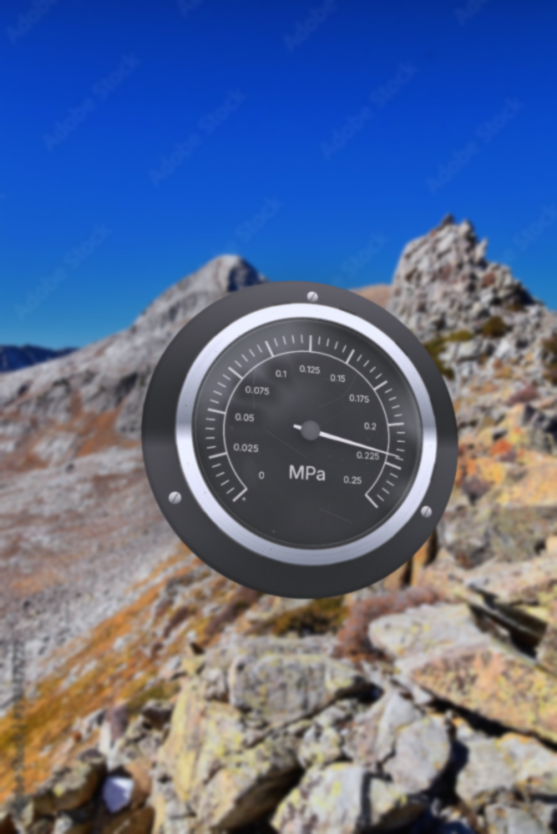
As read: 0.22; MPa
